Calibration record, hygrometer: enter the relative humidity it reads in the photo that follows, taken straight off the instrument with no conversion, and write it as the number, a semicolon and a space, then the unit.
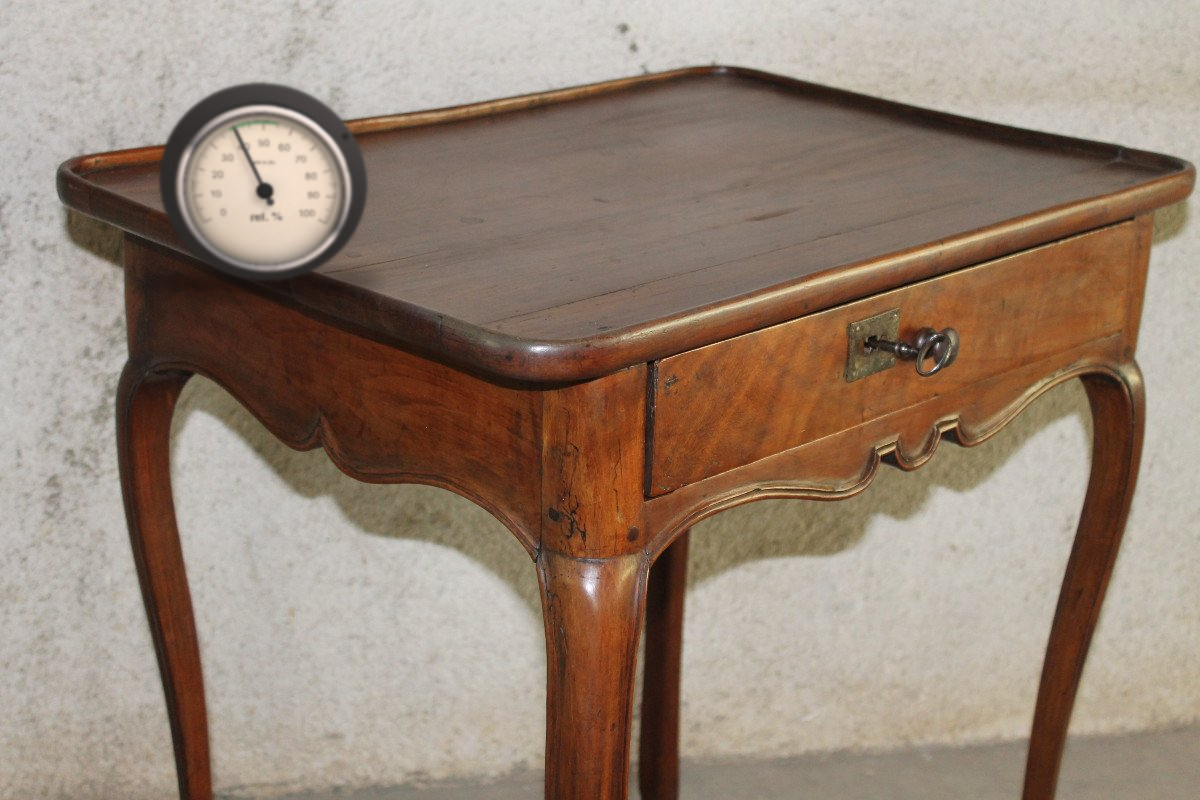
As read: 40; %
